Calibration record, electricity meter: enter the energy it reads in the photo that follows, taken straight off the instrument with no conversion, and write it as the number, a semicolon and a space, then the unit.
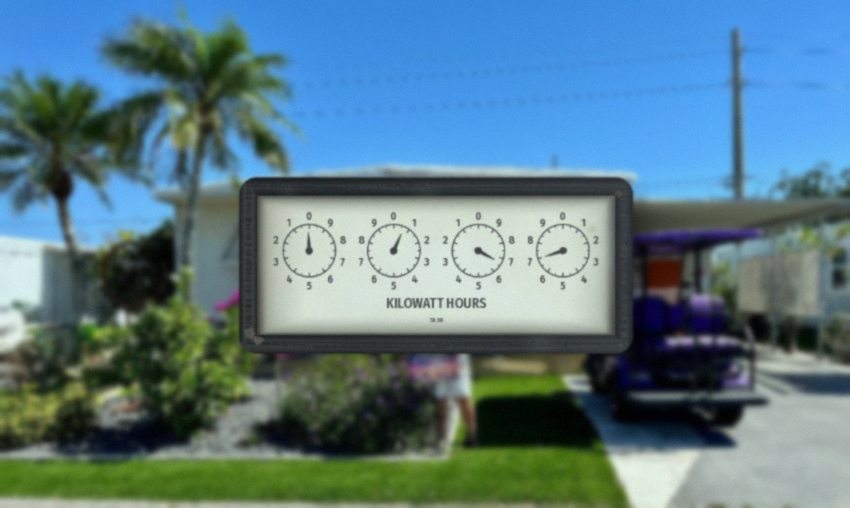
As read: 67; kWh
